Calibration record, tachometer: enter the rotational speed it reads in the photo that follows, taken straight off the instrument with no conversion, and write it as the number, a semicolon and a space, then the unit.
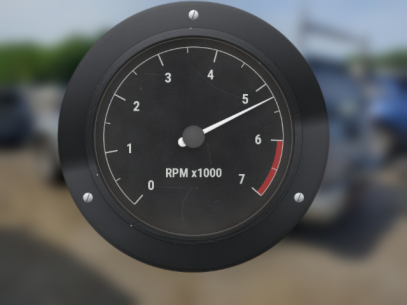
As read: 5250; rpm
